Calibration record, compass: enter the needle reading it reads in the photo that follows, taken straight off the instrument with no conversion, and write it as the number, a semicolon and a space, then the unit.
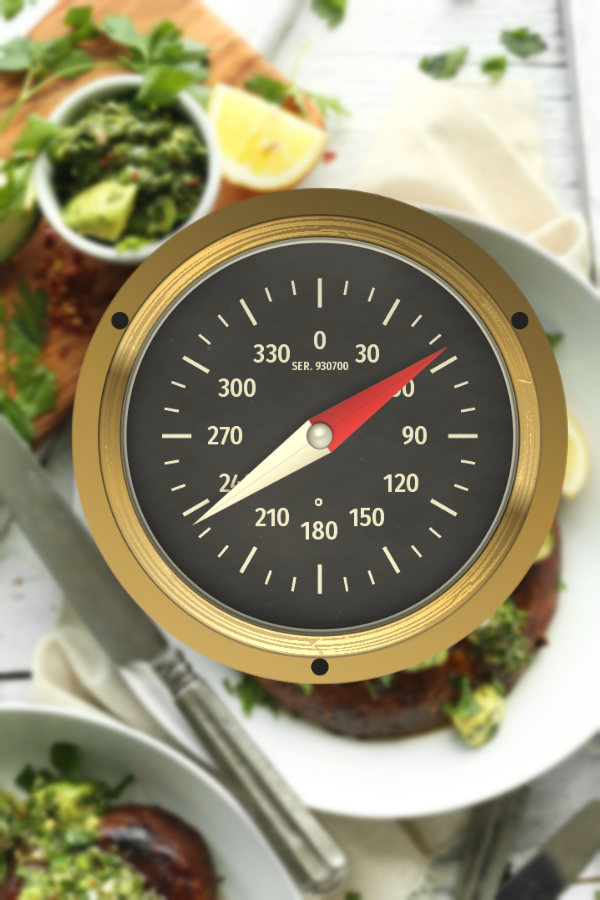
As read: 55; °
